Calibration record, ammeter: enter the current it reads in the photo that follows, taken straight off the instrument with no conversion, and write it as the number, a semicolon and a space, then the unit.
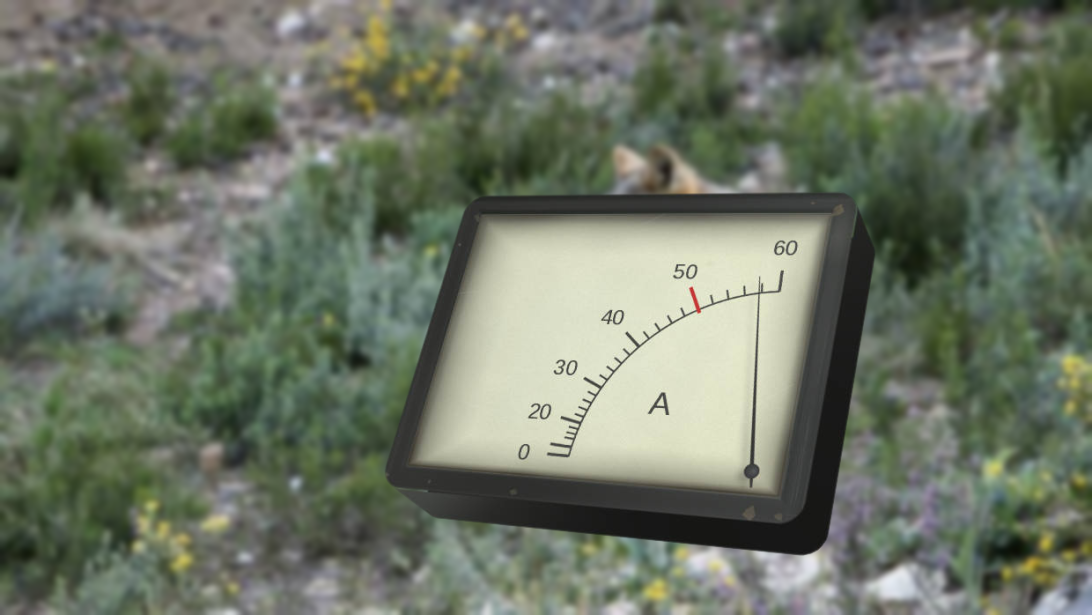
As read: 58; A
